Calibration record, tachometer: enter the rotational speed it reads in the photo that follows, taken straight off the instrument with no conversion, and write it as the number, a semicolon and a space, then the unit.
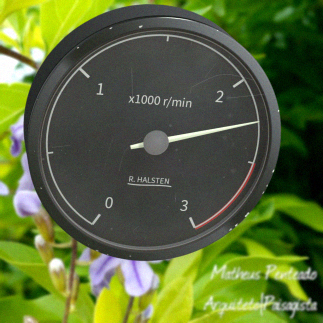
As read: 2250; rpm
